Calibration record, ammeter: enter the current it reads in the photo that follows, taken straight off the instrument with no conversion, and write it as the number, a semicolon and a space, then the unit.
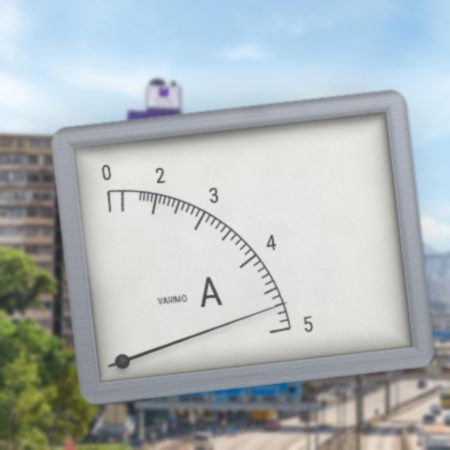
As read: 4.7; A
